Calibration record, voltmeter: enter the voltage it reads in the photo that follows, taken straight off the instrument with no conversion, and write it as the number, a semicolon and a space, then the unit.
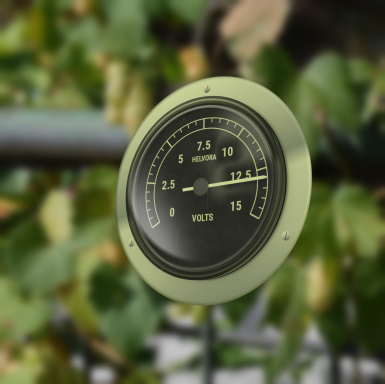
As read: 13; V
